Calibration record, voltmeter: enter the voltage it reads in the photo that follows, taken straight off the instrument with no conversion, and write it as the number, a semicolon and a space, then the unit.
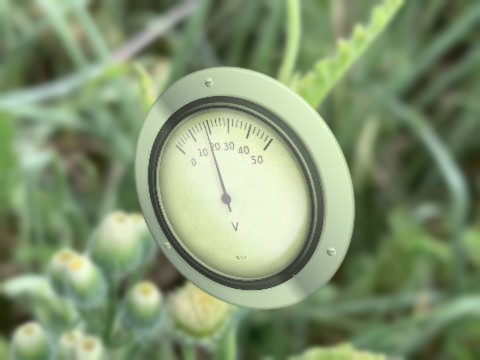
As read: 20; V
